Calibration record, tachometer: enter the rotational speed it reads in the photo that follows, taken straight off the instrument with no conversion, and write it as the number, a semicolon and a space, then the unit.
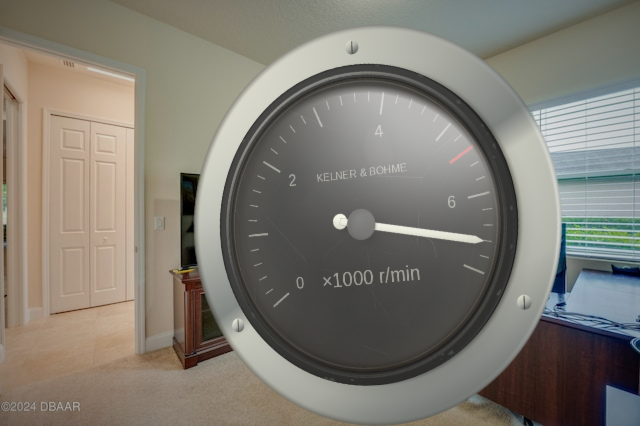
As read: 6600; rpm
